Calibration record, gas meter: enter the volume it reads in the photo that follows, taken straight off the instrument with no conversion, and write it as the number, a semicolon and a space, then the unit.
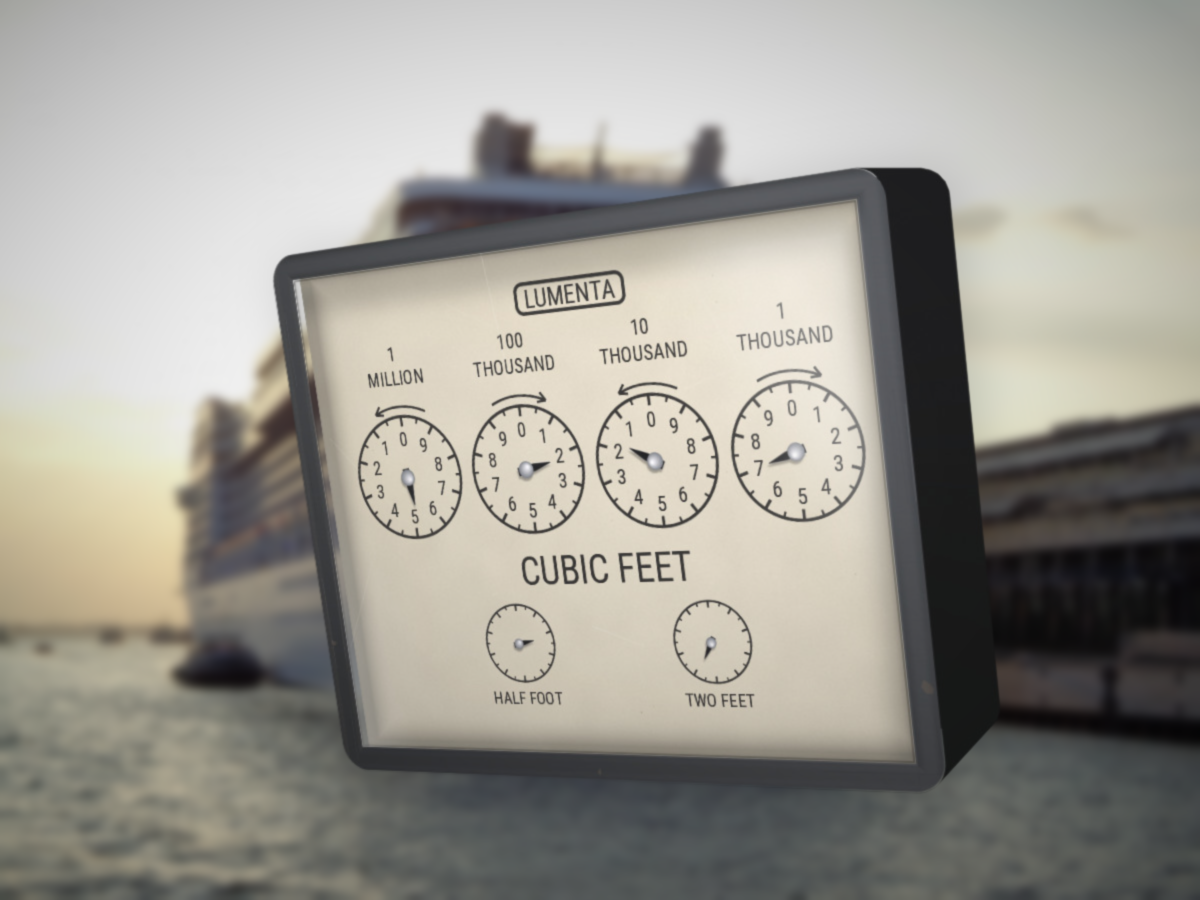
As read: 521700; ft³
